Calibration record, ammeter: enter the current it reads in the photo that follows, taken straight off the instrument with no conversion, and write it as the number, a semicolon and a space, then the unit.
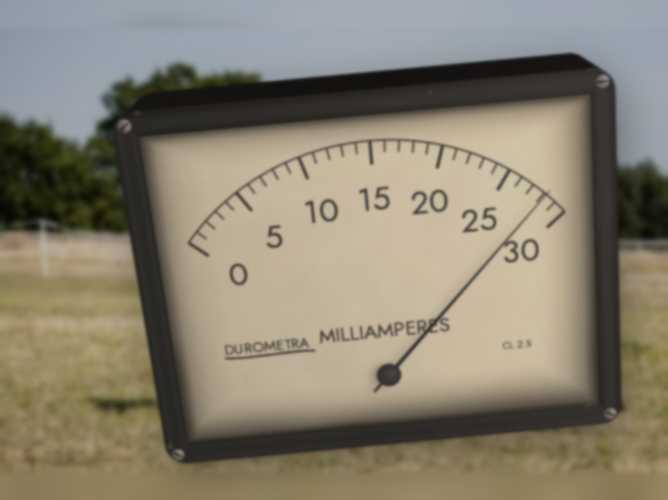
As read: 28; mA
